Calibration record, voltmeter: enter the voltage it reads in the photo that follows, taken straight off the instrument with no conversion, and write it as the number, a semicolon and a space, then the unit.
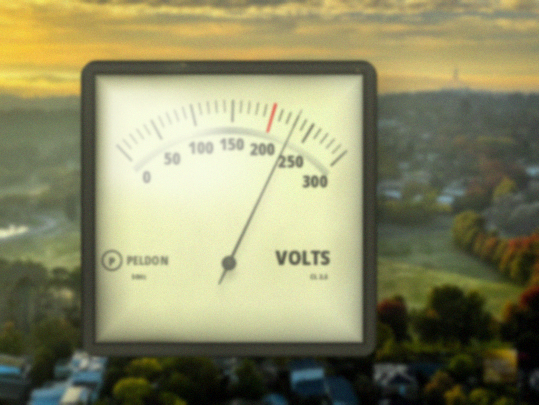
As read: 230; V
